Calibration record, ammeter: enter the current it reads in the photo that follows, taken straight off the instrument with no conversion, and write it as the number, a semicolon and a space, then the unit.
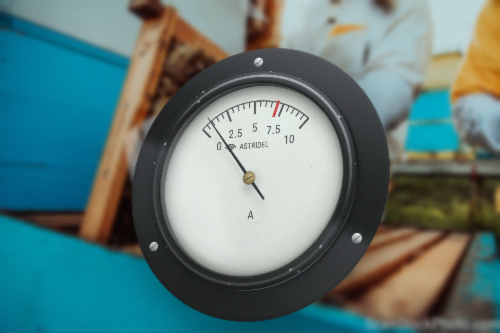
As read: 1; A
